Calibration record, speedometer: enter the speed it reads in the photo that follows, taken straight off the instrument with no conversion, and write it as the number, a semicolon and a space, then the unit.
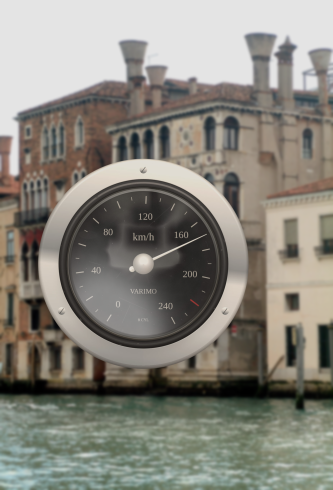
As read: 170; km/h
